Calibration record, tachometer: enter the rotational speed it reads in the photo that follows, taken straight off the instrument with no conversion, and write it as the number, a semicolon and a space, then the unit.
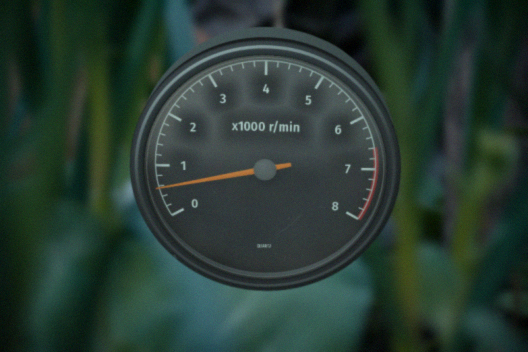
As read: 600; rpm
